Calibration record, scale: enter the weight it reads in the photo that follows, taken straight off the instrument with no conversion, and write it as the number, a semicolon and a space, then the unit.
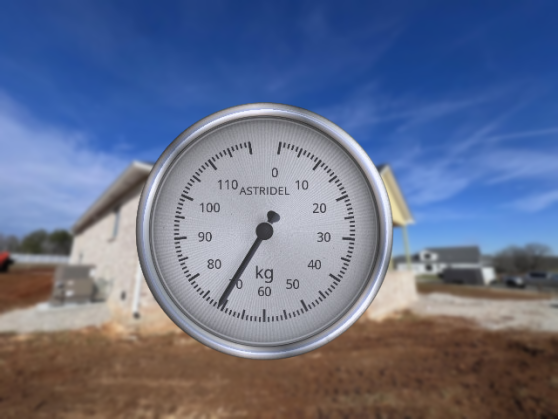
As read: 71; kg
